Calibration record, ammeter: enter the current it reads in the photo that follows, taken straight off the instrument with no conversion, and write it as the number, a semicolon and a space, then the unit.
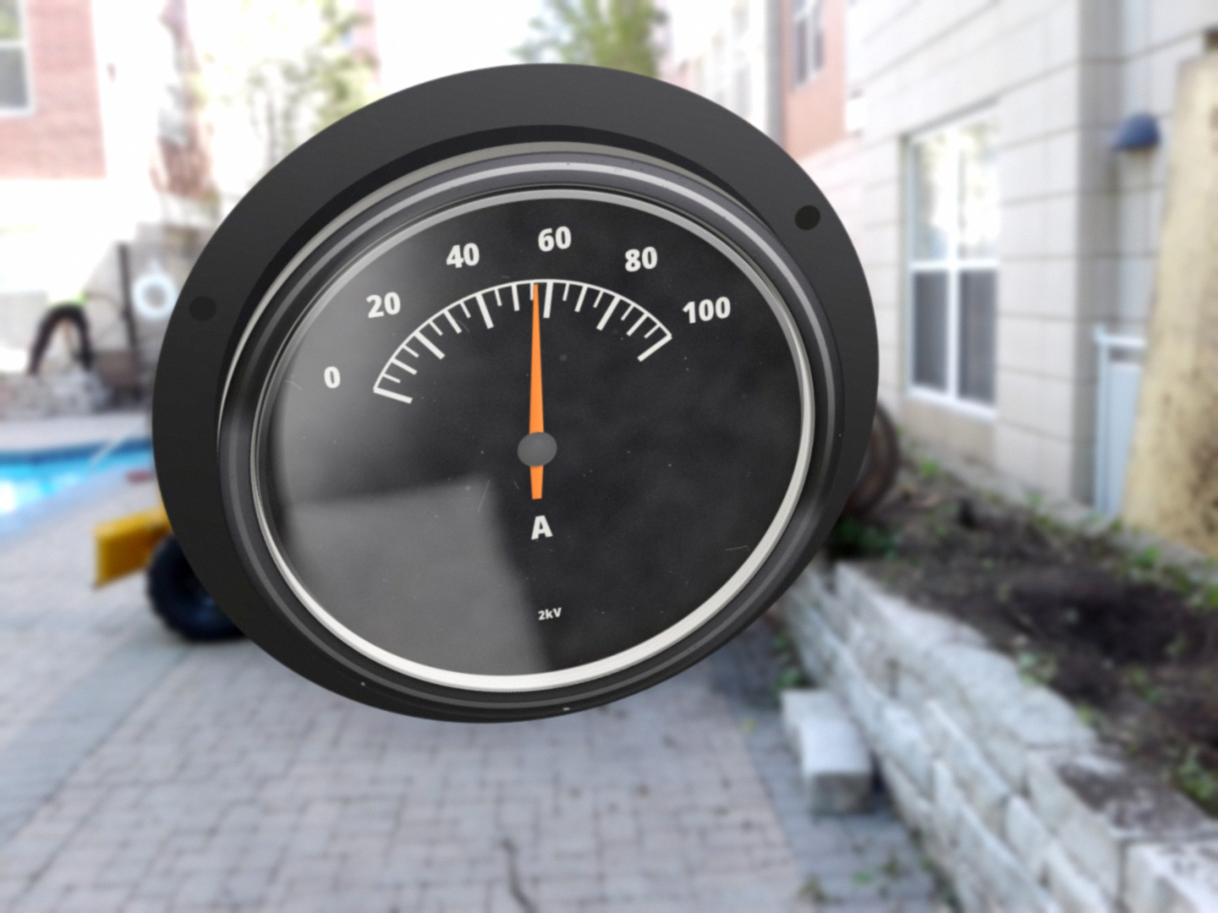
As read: 55; A
